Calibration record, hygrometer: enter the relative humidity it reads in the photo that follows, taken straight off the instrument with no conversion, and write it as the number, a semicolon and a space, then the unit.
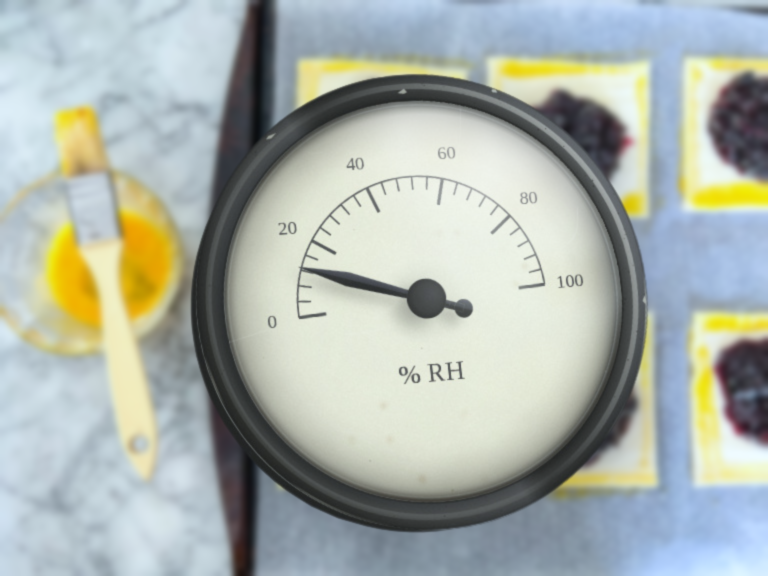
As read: 12; %
